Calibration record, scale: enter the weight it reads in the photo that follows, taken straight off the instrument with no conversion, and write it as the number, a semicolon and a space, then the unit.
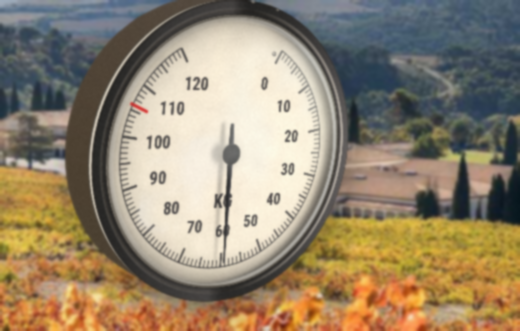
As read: 60; kg
